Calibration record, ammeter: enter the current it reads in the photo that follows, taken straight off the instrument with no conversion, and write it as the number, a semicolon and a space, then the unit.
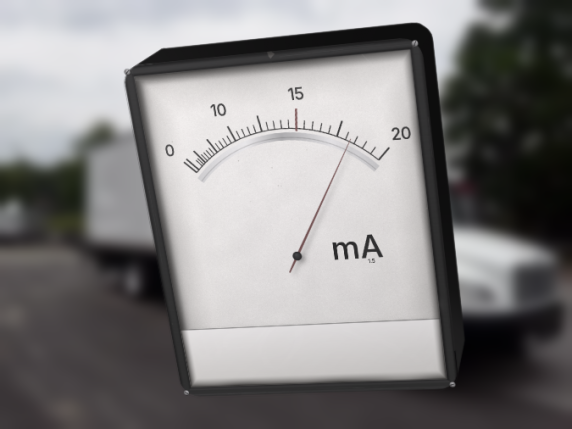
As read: 18.25; mA
